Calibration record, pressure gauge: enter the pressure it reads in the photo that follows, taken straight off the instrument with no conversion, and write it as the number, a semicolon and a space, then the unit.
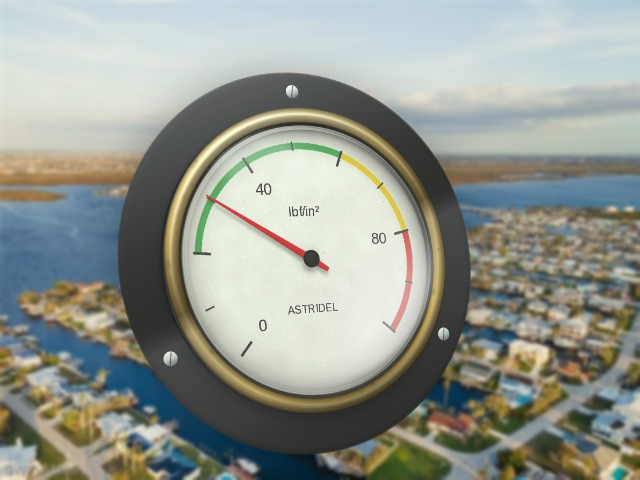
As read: 30; psi
